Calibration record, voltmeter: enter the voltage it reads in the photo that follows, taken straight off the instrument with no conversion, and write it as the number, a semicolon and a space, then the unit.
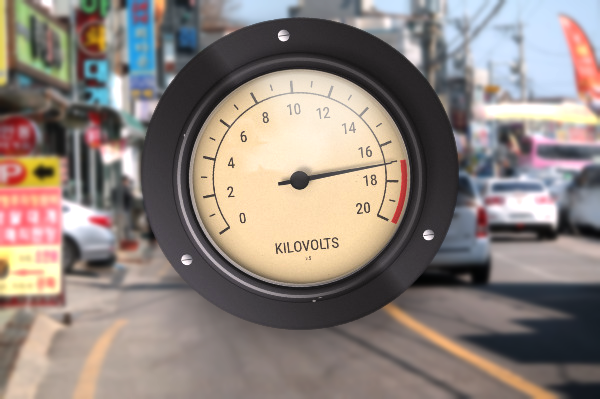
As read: 17; kV
